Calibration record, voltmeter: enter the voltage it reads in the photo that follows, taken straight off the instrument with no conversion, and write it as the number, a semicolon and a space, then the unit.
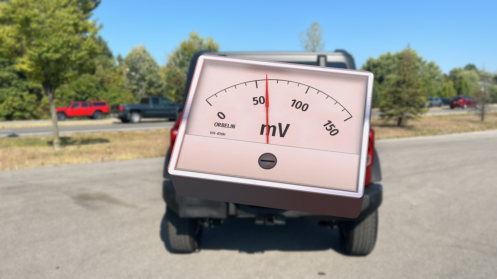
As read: 60; mV
